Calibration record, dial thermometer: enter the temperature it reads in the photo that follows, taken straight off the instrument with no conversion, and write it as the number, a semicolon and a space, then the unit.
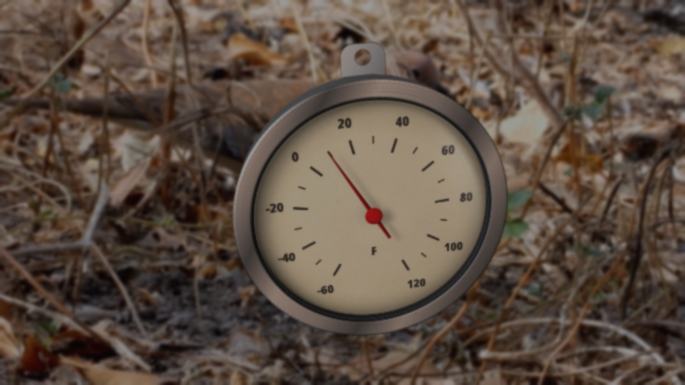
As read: 10; °F
